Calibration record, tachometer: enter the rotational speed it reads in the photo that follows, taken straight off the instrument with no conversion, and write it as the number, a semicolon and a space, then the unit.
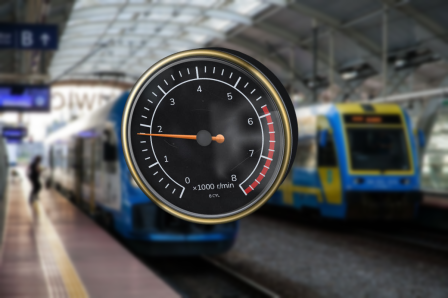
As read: 1800; rpm
